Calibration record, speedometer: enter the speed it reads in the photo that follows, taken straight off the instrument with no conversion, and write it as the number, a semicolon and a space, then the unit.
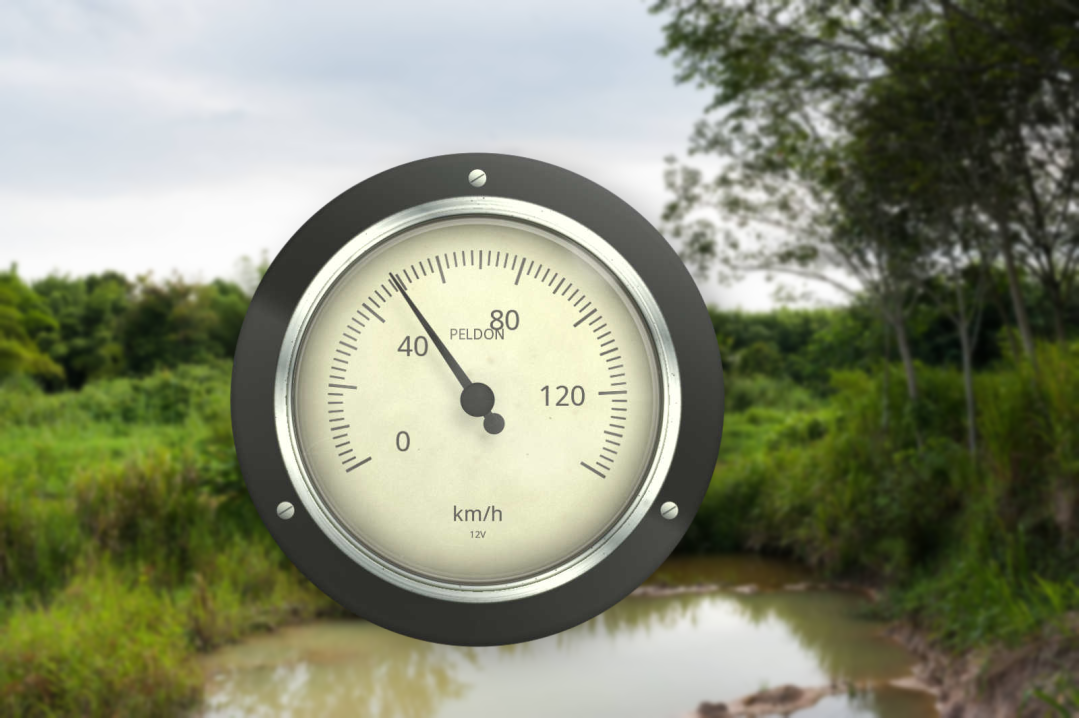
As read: 49; km/h
